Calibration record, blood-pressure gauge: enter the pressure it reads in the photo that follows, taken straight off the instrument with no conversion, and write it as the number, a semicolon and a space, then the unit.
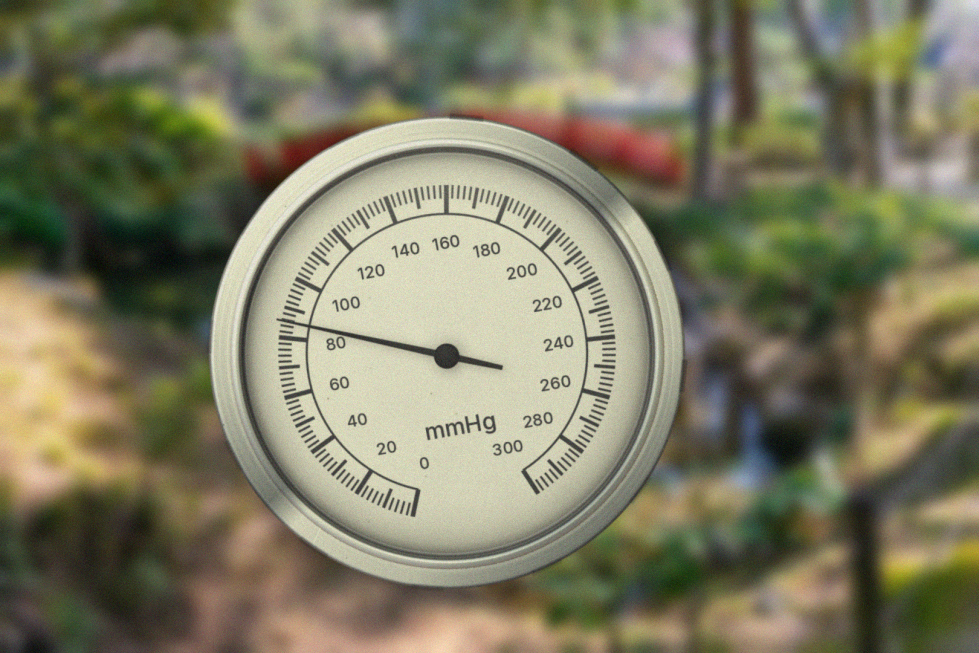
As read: 86; mmHg
